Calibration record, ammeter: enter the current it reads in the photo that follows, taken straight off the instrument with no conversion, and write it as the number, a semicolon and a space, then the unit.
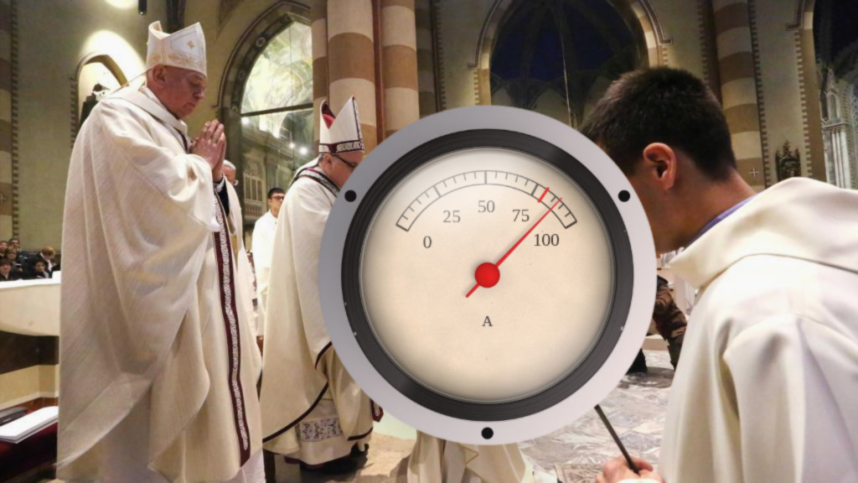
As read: 87.5; A
